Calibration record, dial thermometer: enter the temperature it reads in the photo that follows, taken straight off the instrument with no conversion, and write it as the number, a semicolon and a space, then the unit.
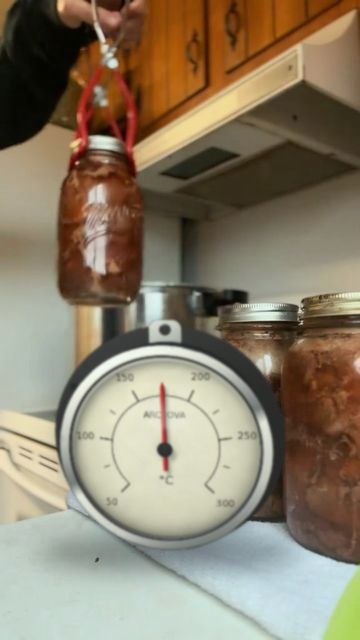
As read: 175; °C
